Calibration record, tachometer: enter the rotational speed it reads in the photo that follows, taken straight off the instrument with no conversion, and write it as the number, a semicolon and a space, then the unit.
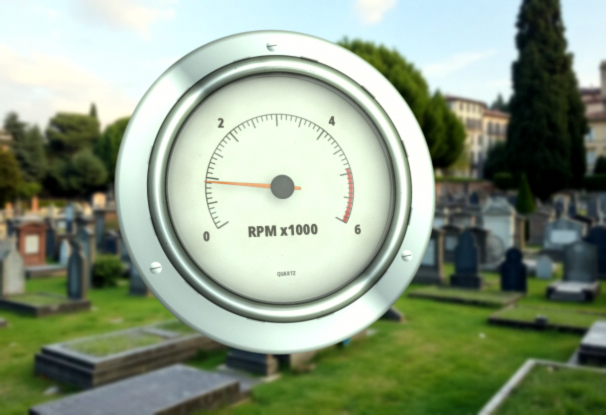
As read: 900; rpm
